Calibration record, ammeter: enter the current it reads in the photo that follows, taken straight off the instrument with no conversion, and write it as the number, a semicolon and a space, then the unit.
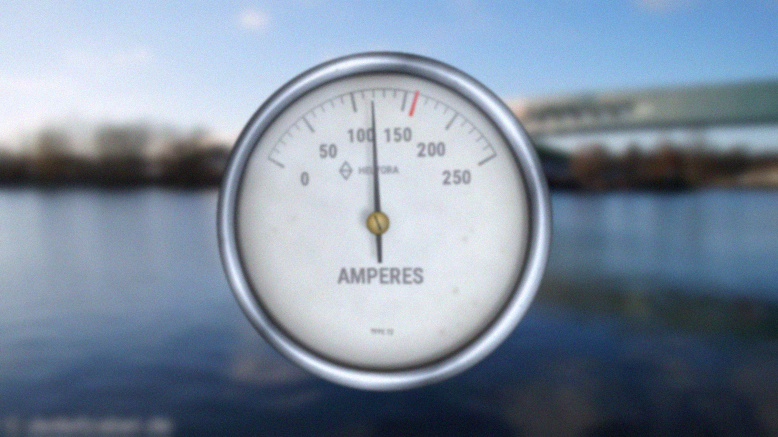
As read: 120; A
